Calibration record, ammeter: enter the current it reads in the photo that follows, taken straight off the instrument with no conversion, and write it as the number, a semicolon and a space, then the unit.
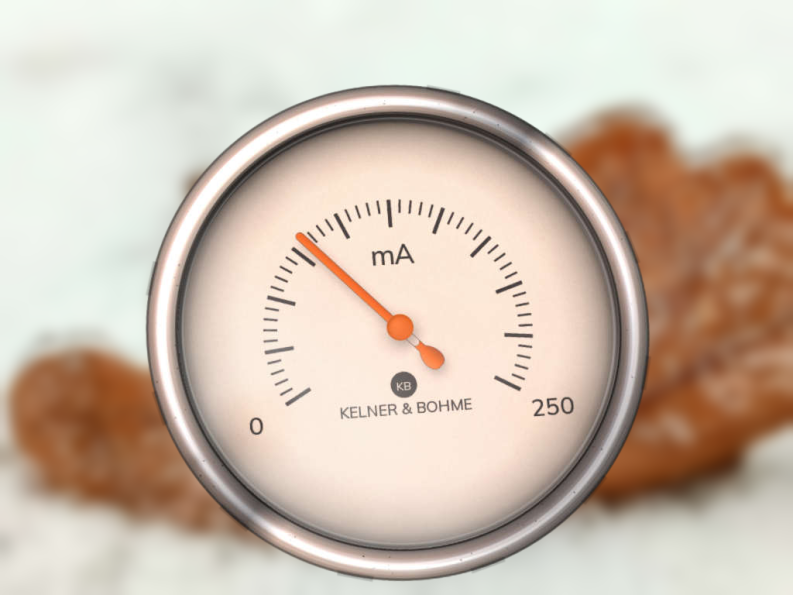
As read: 80; mA
